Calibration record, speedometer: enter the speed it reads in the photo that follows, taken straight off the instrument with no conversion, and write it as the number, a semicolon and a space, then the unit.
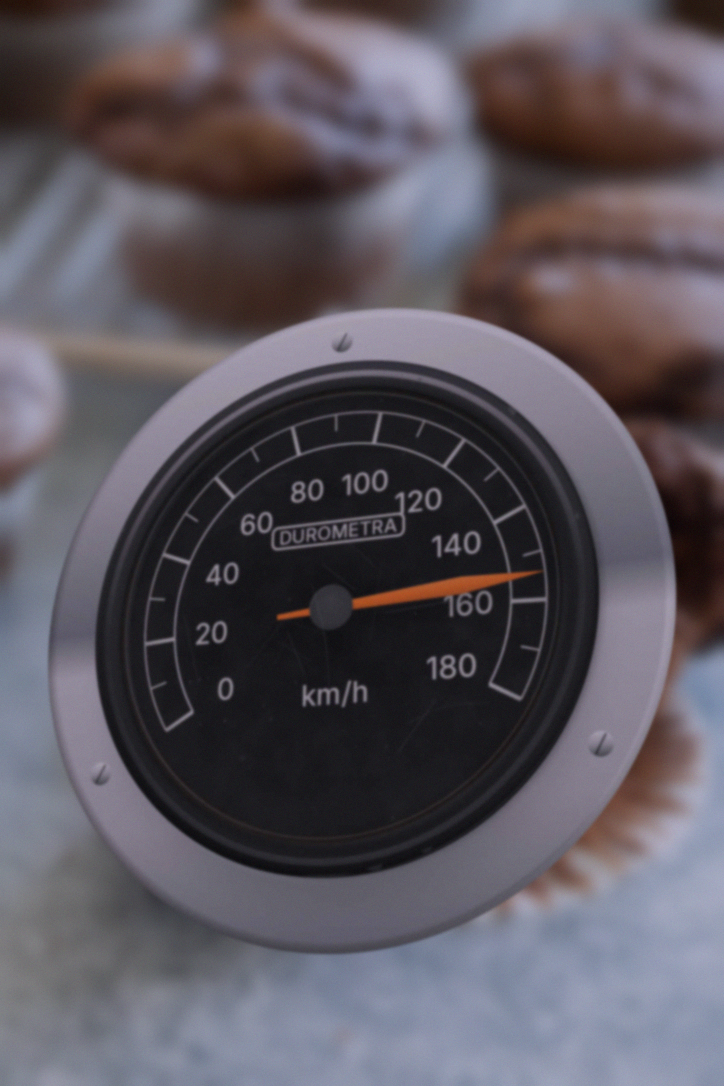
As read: 155; km/h
